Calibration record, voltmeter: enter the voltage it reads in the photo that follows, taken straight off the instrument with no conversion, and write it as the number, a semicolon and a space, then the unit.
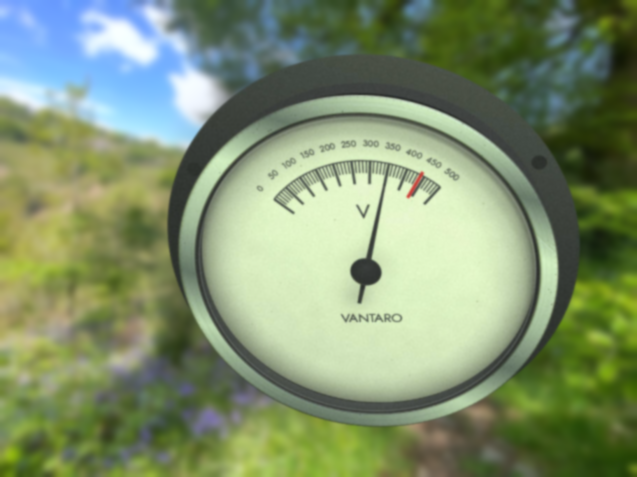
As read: 350; V
